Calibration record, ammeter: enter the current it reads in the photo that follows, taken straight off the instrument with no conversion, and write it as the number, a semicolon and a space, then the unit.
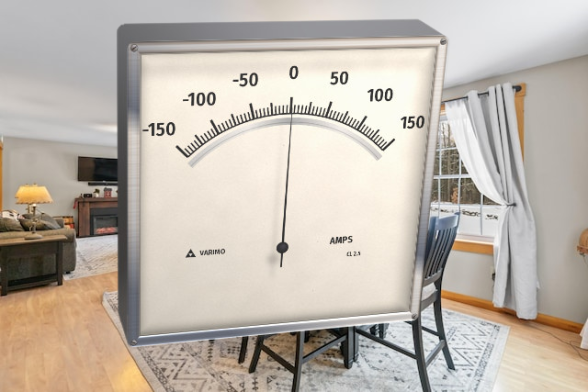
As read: 0; A
